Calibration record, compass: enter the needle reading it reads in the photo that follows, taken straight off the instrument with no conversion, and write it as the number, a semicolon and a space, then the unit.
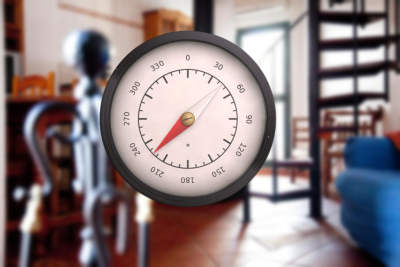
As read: 225; °
